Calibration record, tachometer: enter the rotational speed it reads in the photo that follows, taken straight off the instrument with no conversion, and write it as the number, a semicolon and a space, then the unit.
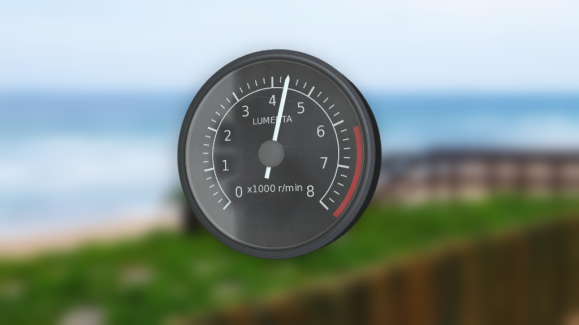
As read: 4400; rpm
